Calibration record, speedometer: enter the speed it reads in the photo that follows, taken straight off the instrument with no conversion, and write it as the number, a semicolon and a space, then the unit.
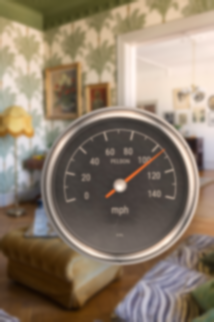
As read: 105; mph
